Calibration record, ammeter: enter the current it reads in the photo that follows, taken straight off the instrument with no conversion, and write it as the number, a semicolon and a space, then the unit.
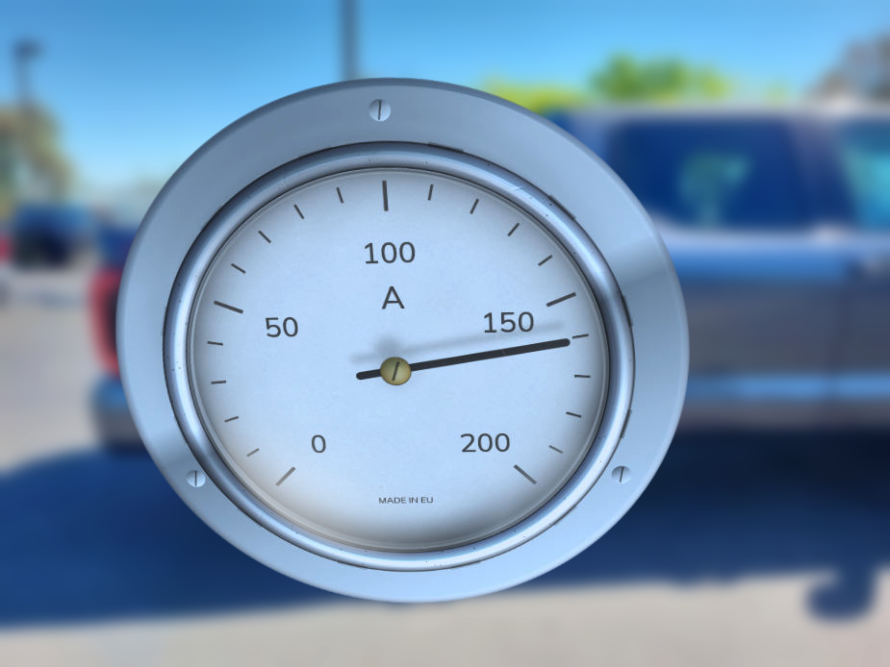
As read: 160; A
